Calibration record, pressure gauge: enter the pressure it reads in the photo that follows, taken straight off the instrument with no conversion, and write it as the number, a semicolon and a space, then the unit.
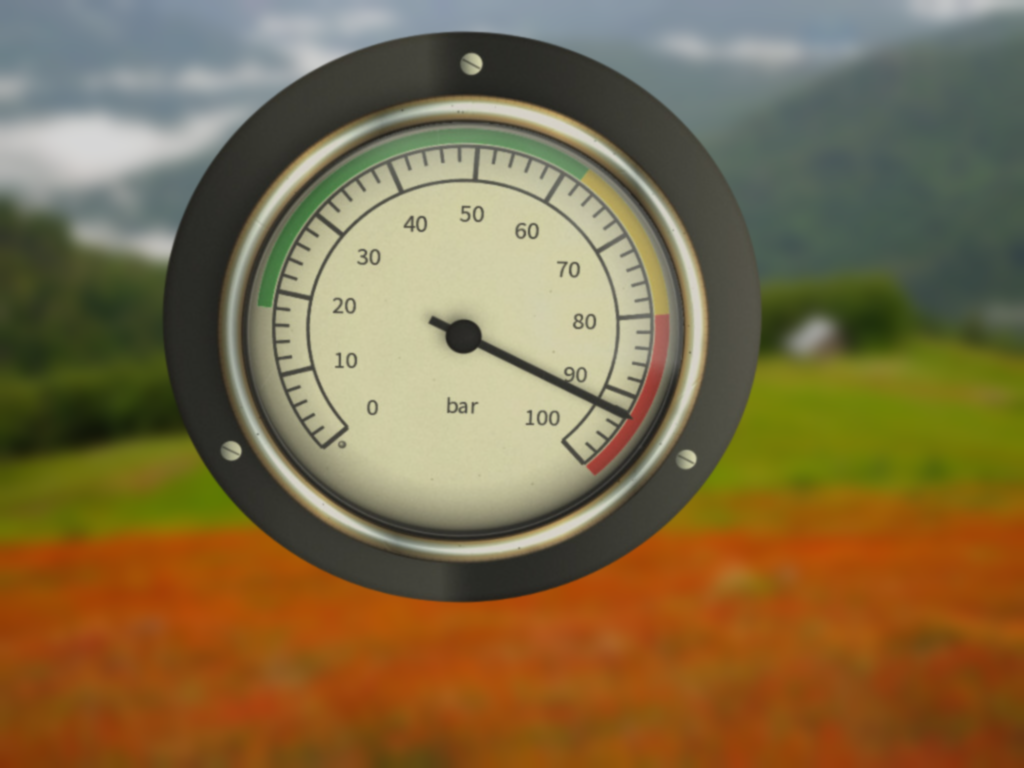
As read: 92; bar
